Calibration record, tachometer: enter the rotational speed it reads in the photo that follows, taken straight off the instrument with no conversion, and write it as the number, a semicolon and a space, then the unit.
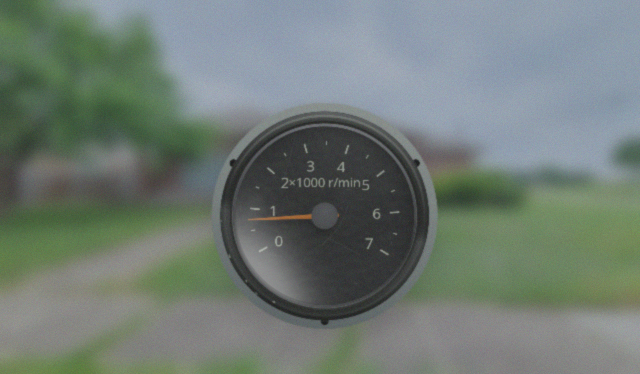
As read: 750; rpm
